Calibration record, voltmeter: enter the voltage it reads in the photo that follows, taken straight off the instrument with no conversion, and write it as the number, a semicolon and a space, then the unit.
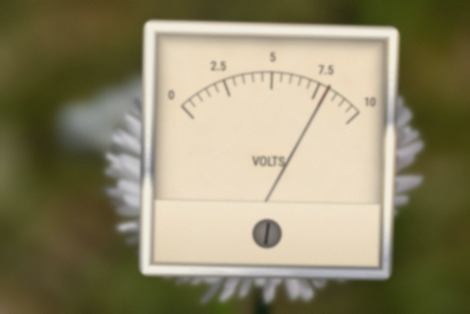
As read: 8; V
